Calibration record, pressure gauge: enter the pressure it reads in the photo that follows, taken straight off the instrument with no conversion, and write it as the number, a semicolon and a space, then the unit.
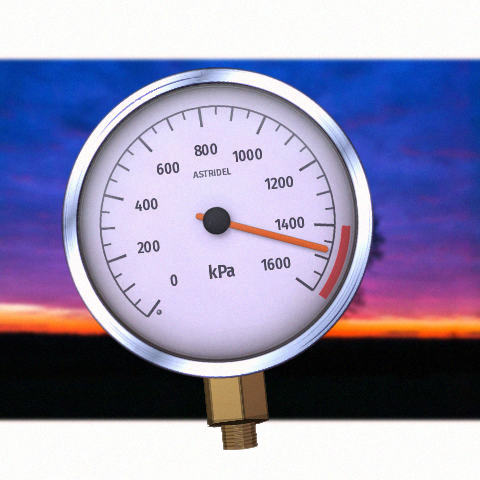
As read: 1475; kPa
